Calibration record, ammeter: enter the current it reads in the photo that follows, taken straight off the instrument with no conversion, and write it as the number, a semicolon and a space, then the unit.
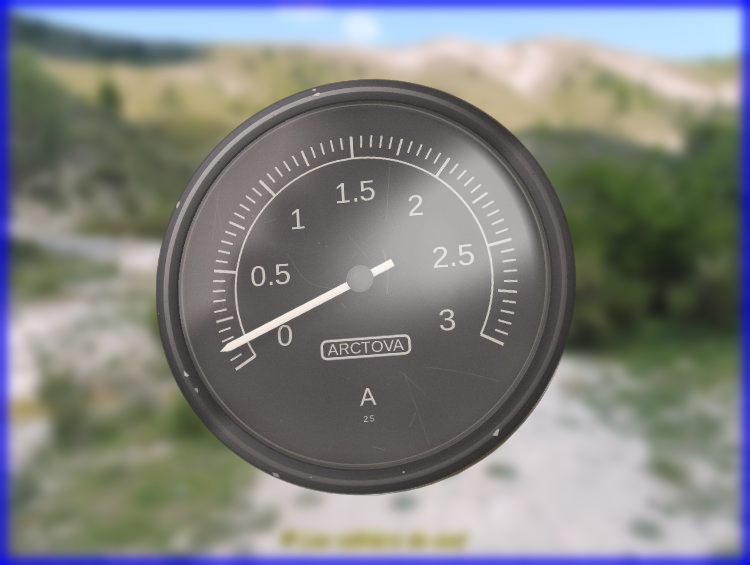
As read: 0.1; A
